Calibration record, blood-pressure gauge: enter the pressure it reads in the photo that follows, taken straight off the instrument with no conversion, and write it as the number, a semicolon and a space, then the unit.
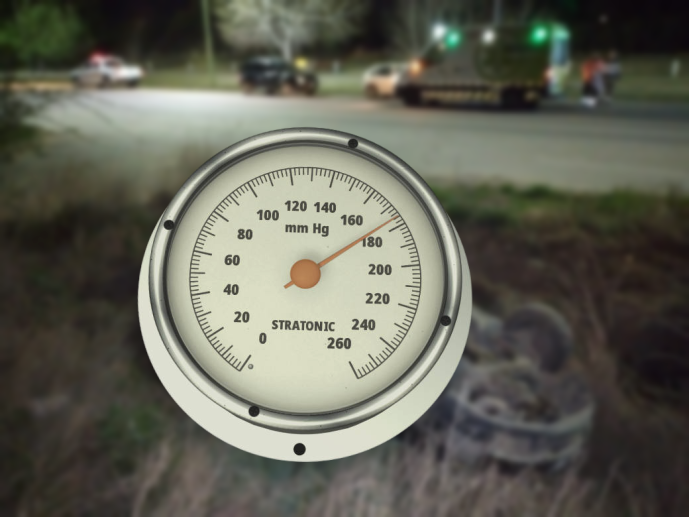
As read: 176; mmHg
